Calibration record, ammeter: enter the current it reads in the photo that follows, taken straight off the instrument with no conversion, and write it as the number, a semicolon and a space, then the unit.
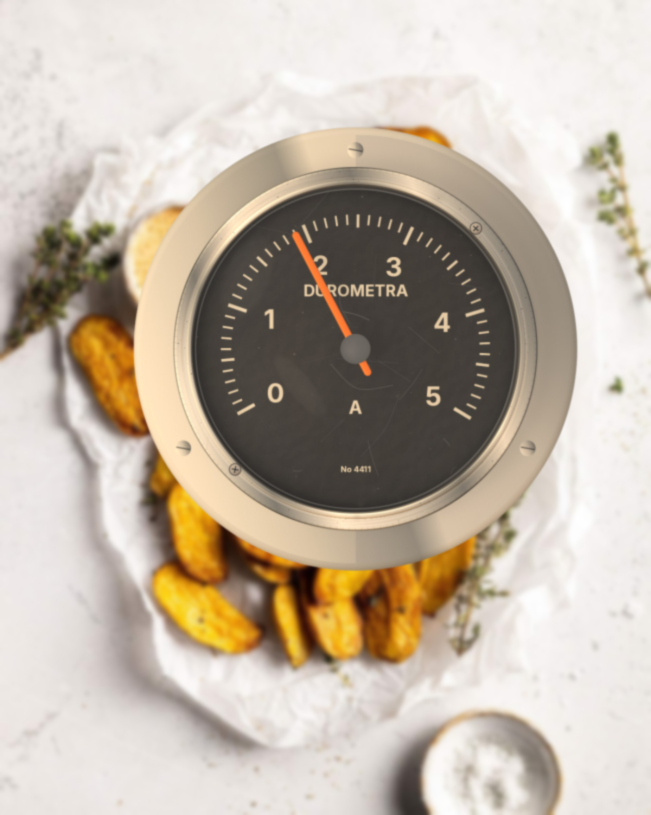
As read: 1.9; A
